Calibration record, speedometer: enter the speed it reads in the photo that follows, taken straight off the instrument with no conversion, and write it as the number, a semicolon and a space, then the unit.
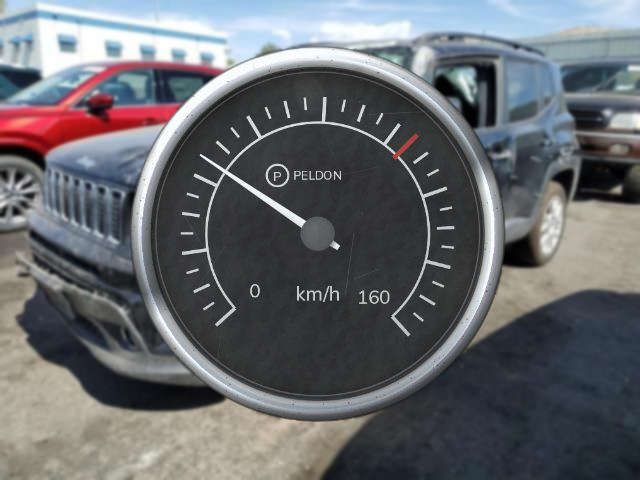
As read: 45; km/h
